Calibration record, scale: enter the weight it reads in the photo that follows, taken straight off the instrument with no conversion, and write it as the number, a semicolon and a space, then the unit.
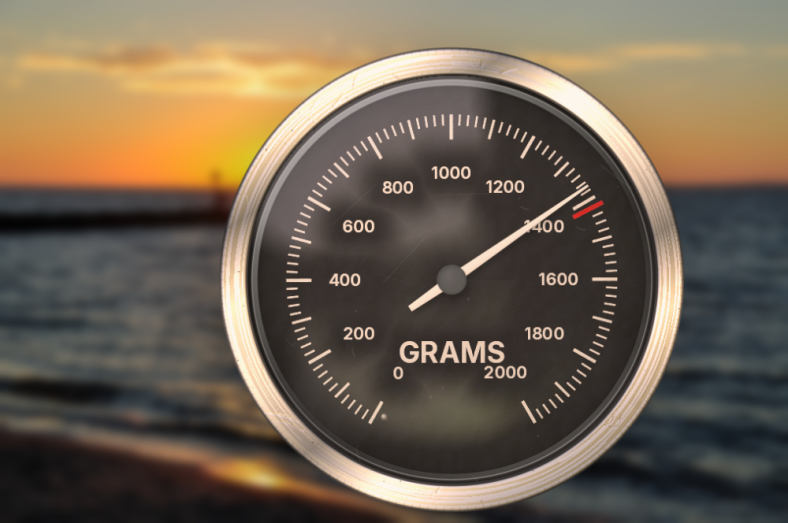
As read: 1370; g
